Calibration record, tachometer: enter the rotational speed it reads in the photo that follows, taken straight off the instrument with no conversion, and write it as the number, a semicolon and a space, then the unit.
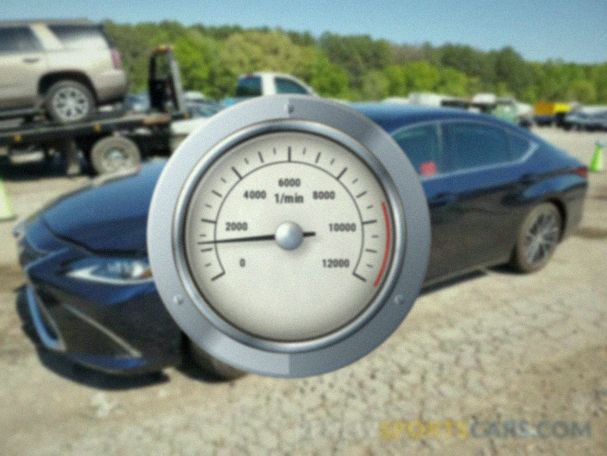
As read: 1250; rpm
